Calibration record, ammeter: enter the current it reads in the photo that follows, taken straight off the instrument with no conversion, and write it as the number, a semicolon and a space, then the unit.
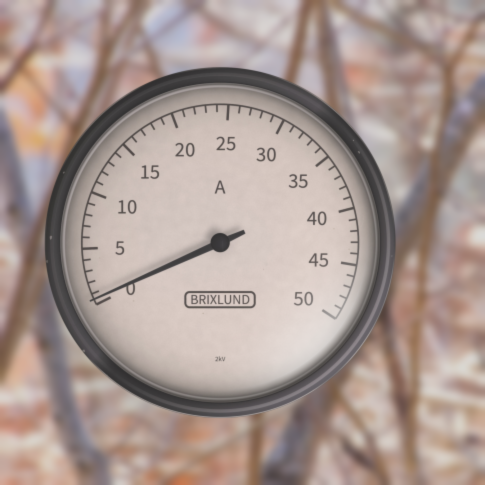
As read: 0.5; A
